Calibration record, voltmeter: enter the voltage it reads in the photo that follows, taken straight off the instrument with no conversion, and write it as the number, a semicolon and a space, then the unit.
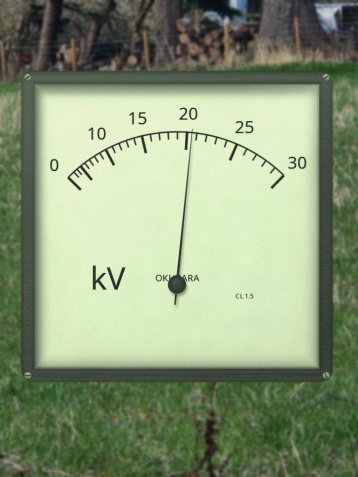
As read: 20.5; kV
